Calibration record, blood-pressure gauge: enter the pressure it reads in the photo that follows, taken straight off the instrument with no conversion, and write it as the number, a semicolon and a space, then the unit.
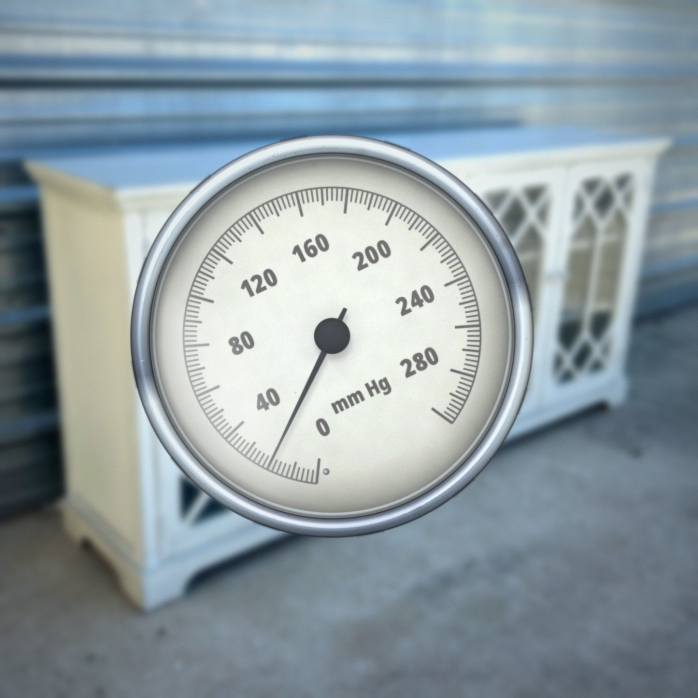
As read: 20; mmHg
